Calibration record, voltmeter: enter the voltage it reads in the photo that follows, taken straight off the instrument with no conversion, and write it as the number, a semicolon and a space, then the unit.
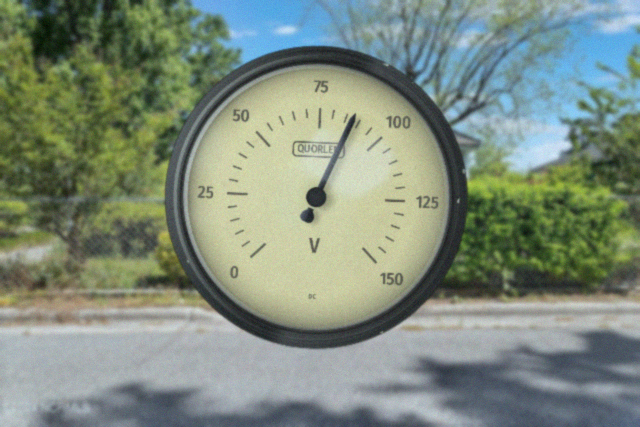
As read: 87.5; V
